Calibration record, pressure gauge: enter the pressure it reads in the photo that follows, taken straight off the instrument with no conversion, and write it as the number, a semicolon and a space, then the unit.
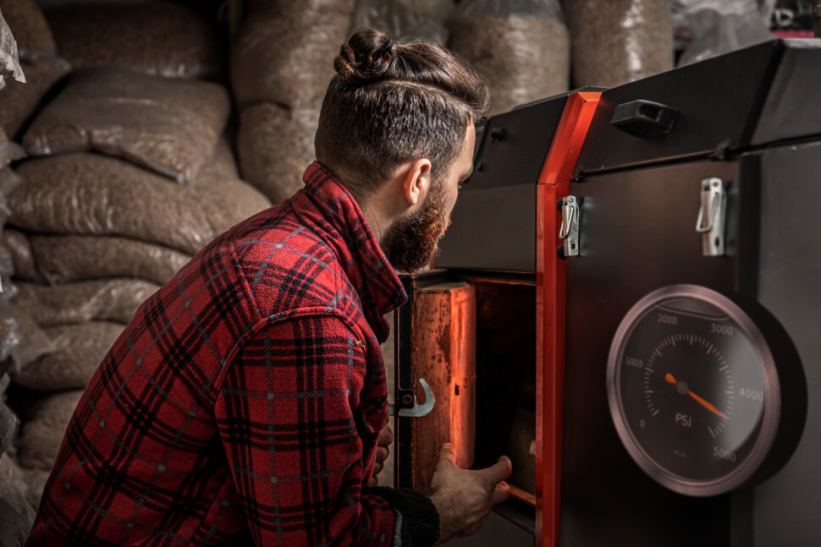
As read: 4500; psi
